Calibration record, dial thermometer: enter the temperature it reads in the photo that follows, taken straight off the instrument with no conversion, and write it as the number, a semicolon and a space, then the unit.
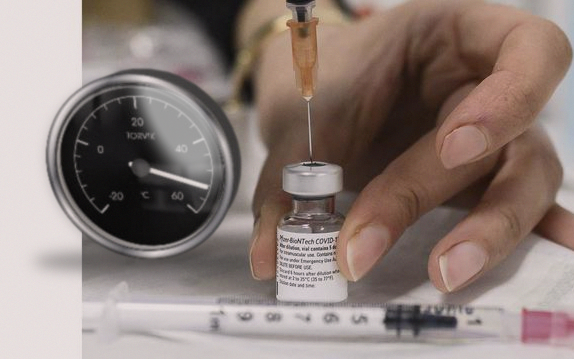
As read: 52; °C
